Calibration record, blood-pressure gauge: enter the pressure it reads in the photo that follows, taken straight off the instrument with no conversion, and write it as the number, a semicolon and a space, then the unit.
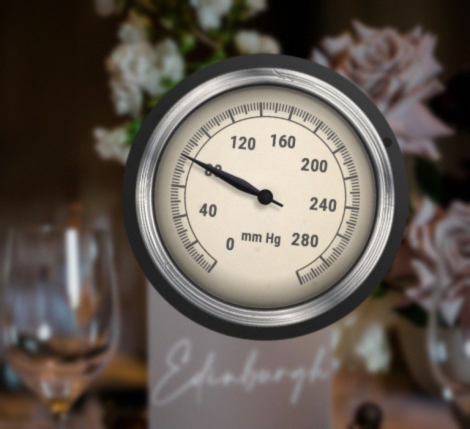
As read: 80; mmHg
